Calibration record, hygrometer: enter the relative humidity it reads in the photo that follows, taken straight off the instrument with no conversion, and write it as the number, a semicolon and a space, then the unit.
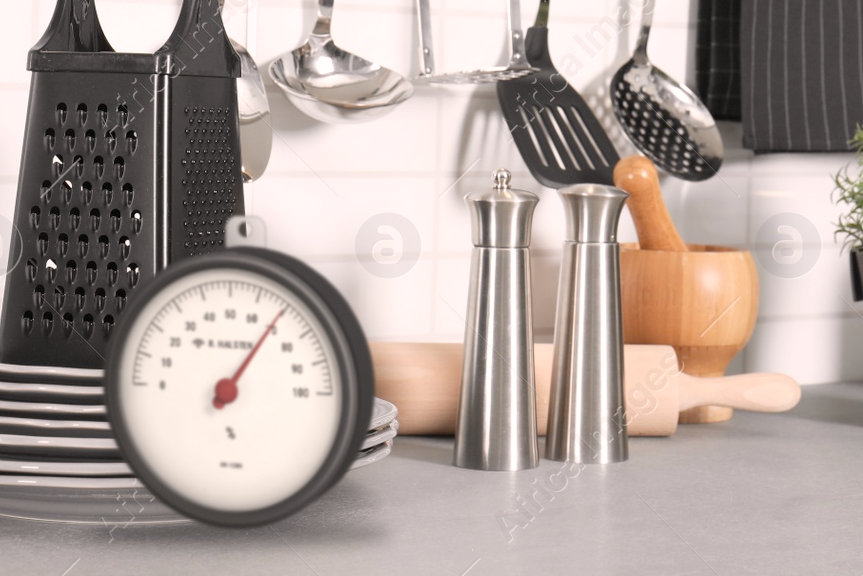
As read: 70; %
